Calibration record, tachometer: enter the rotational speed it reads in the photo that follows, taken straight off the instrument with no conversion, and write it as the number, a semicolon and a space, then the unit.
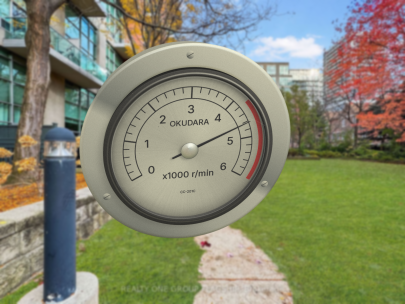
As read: 4600; rpm
